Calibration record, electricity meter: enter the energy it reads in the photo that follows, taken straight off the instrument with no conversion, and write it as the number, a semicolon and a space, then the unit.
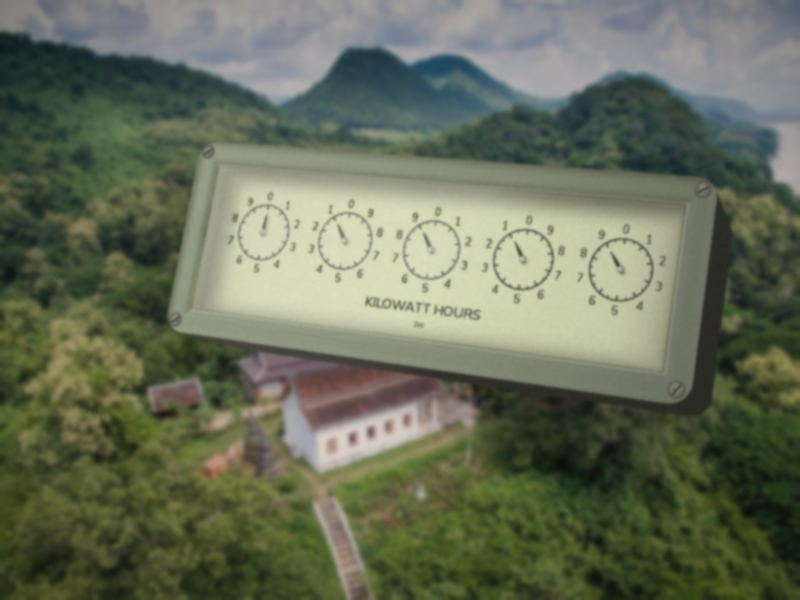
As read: 909; kWh
